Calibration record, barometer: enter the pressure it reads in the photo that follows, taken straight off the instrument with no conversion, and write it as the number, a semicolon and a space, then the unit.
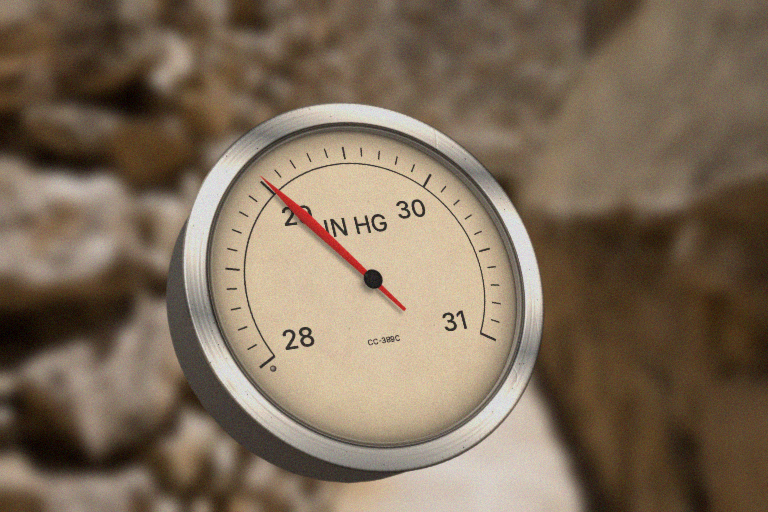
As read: 29; inHg
